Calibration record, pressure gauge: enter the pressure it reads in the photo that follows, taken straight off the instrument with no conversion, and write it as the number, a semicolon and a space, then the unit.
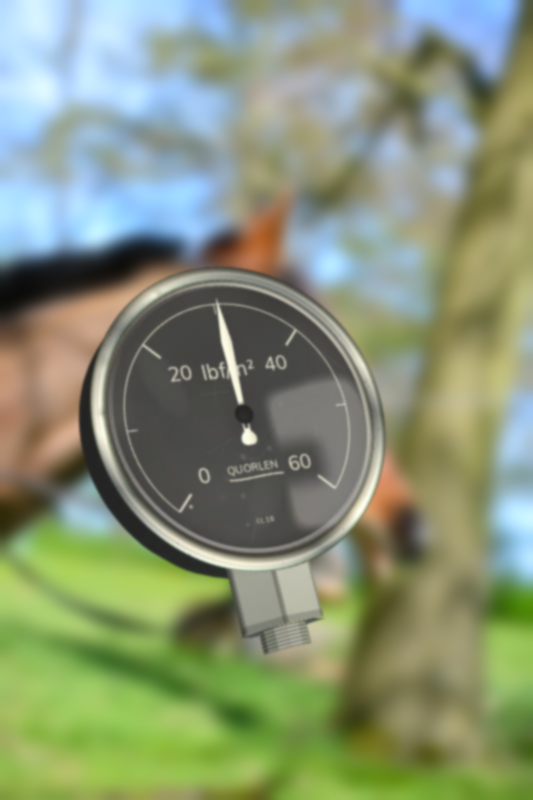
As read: 30; psi
